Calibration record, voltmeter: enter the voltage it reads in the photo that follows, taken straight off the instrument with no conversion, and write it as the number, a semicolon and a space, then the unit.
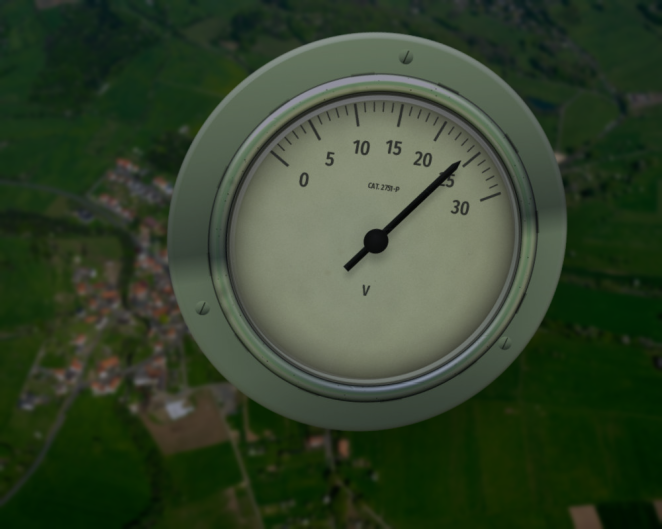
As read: 24; V
